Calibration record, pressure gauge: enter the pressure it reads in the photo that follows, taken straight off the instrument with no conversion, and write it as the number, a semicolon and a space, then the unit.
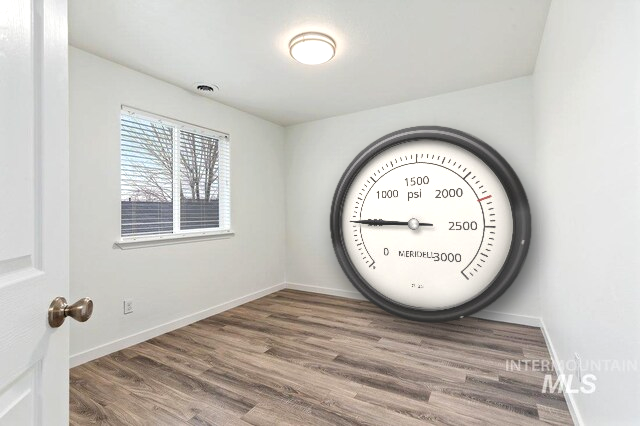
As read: 500; psi
